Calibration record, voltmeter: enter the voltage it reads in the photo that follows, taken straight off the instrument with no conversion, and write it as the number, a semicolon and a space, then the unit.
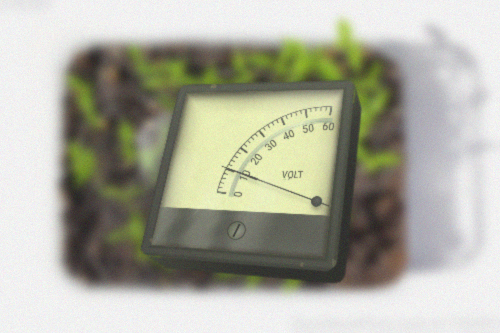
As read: 10; V
